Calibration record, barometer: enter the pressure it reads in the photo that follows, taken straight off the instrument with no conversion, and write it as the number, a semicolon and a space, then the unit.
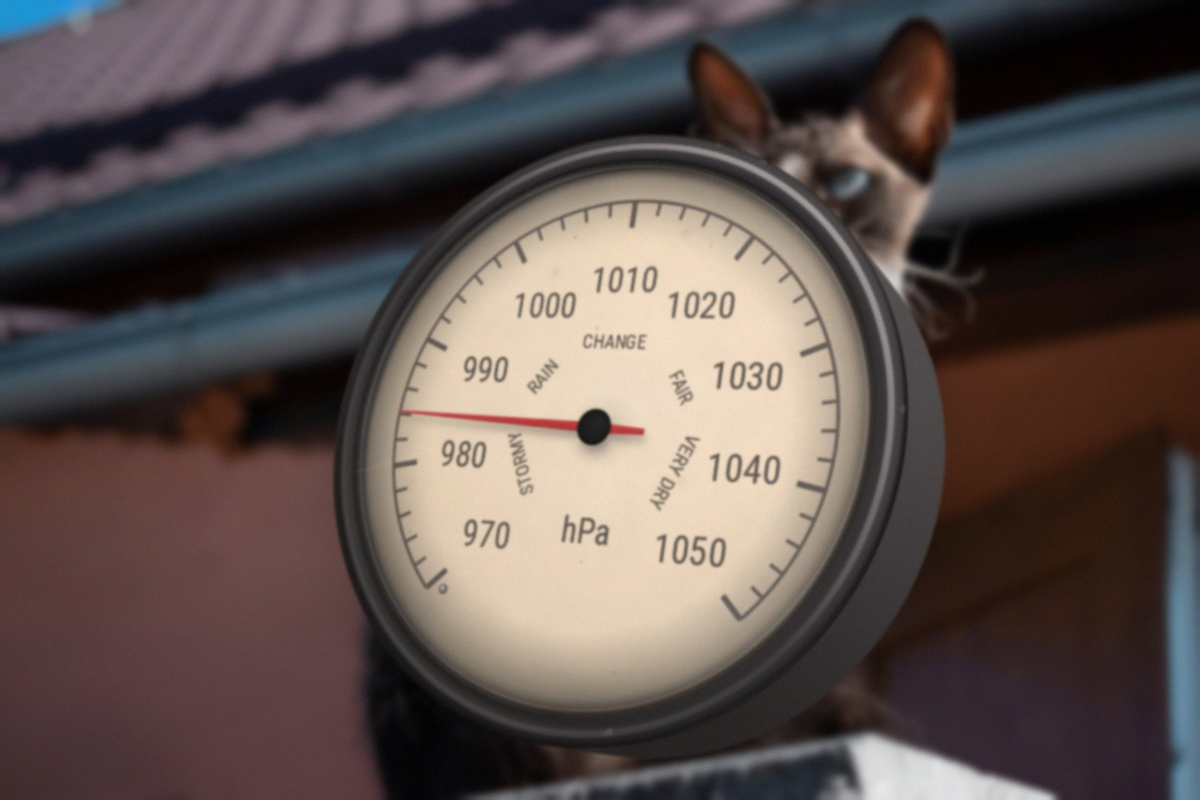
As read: 984; hPa
